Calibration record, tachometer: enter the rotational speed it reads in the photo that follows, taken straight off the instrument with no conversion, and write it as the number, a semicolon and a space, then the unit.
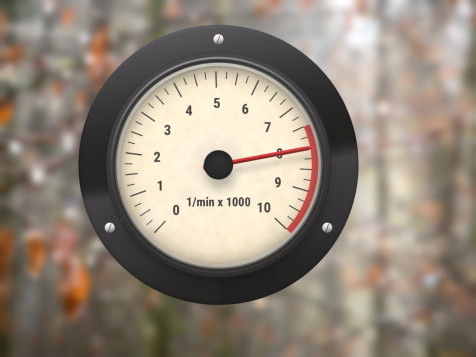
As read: 8000; rpm
